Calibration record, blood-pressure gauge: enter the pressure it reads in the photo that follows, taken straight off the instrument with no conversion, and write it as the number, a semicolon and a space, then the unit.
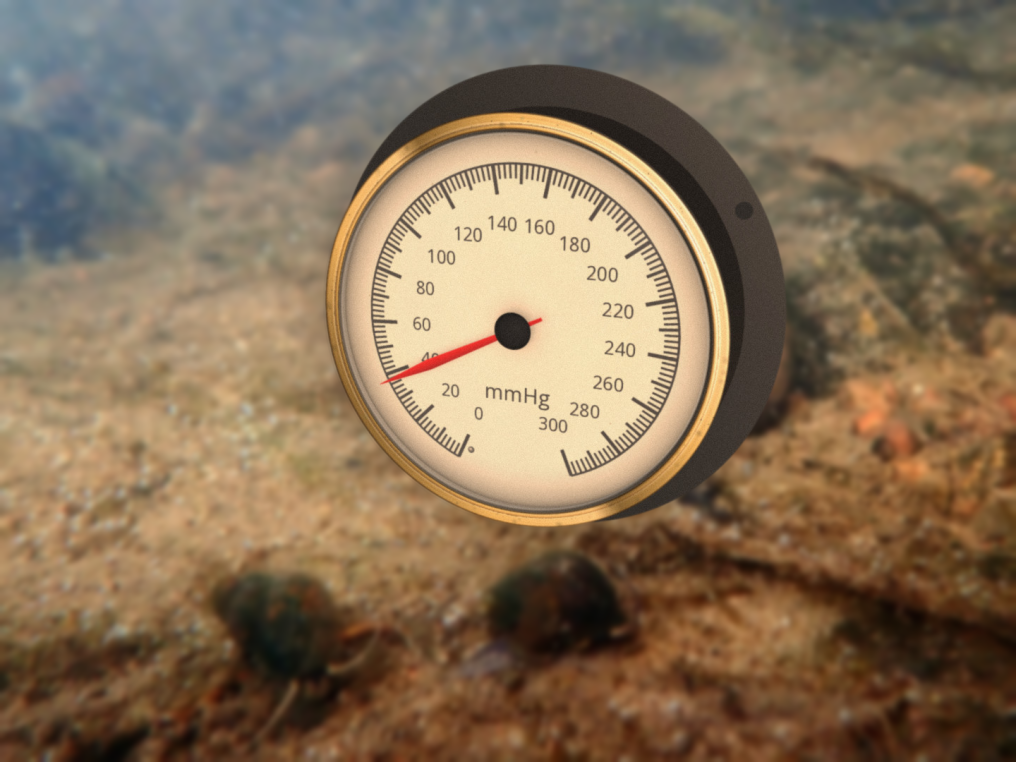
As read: 38; mmHg
